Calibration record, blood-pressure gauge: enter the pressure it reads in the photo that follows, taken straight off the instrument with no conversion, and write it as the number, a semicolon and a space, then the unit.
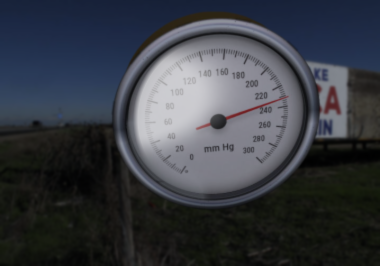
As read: 230; mmHg
